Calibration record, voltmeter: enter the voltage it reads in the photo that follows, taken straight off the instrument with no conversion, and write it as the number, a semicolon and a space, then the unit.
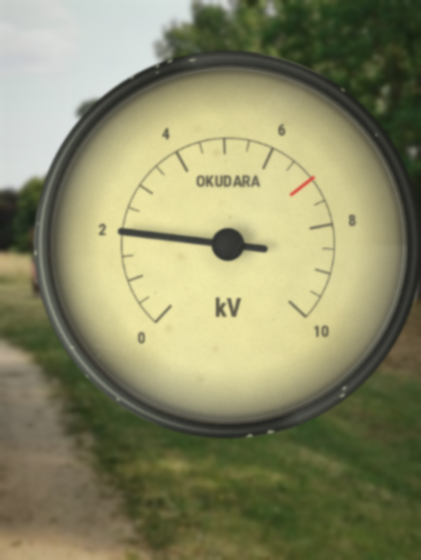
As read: 2; kV
